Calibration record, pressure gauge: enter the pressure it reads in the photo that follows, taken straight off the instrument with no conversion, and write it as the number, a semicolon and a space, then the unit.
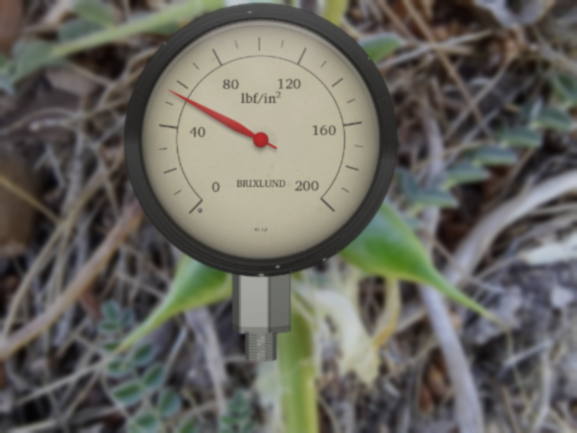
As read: 55; psi
